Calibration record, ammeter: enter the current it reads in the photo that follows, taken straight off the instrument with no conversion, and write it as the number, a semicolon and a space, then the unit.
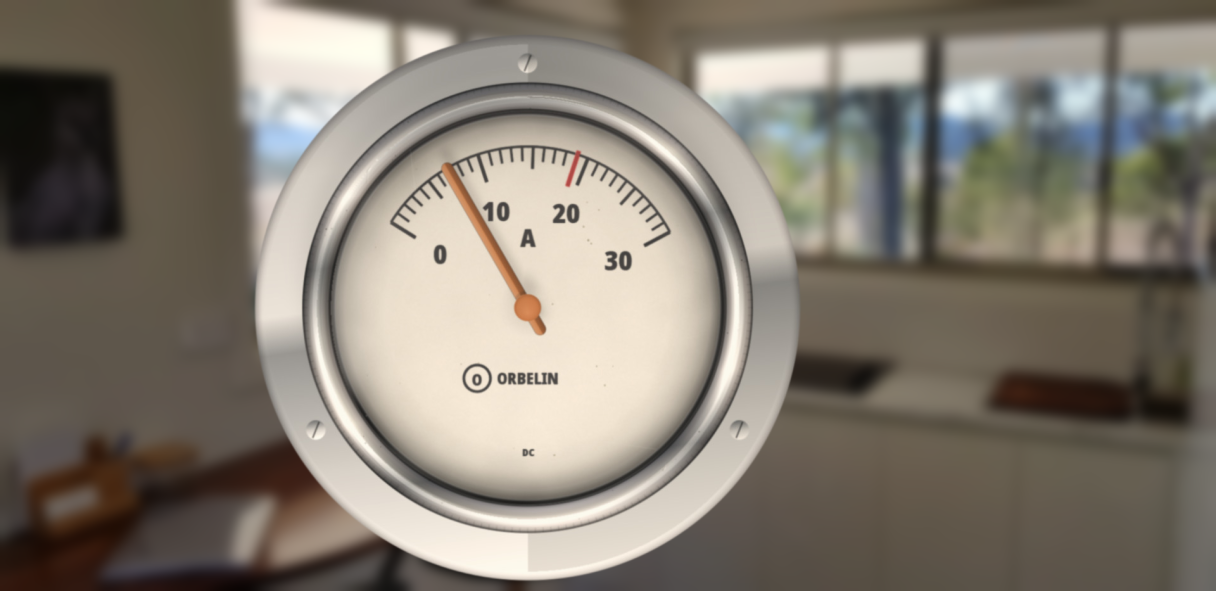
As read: 7; A
